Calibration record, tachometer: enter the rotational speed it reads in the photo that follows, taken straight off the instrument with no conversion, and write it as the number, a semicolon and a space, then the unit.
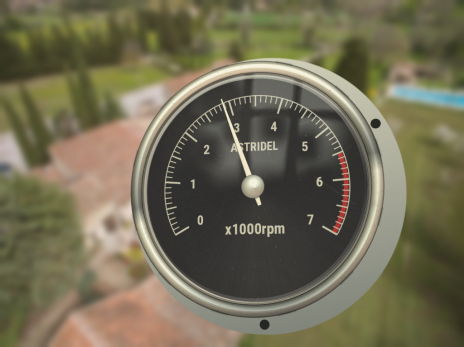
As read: 2900; rpm
